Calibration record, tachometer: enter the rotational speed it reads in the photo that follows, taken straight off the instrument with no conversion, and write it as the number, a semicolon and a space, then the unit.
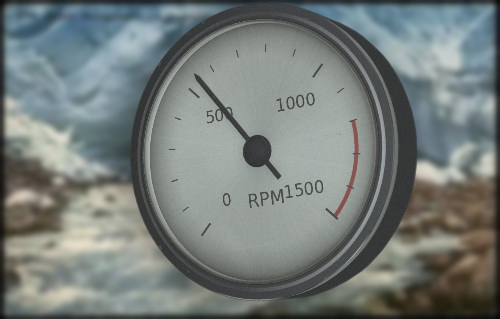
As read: 550; rpm
